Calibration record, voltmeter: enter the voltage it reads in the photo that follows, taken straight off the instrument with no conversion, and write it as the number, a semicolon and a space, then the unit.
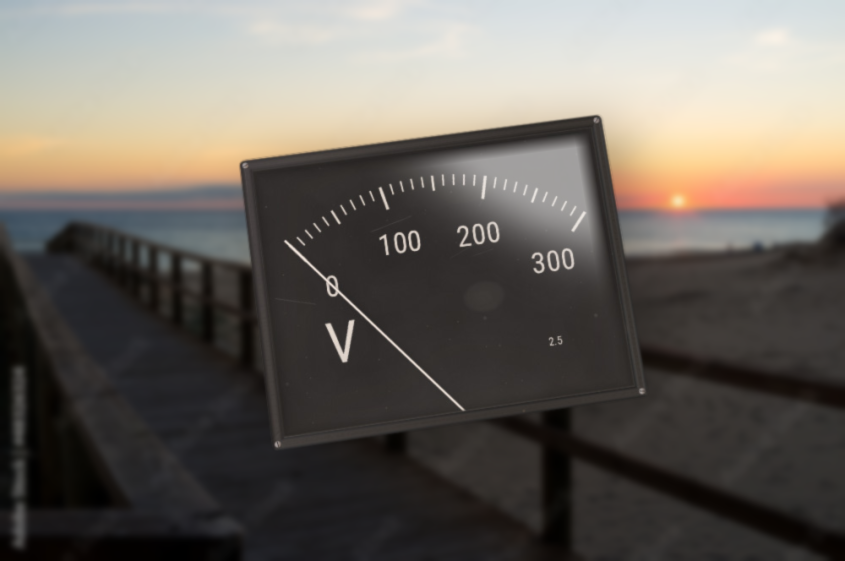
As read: 0; V
